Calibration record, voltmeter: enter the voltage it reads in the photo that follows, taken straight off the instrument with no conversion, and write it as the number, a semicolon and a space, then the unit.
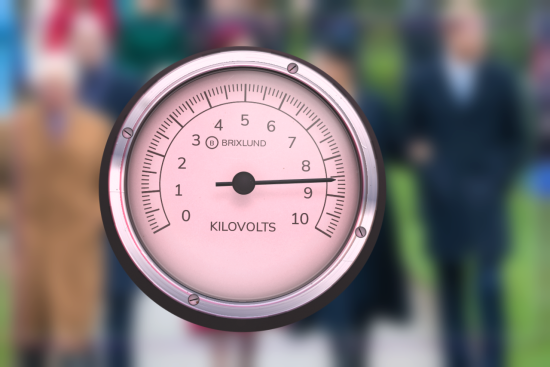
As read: 8.6; kV
